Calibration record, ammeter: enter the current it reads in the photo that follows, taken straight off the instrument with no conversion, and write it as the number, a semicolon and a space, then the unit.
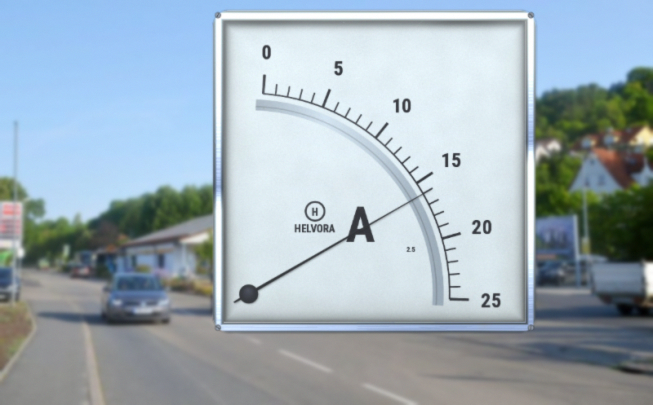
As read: 16; A
